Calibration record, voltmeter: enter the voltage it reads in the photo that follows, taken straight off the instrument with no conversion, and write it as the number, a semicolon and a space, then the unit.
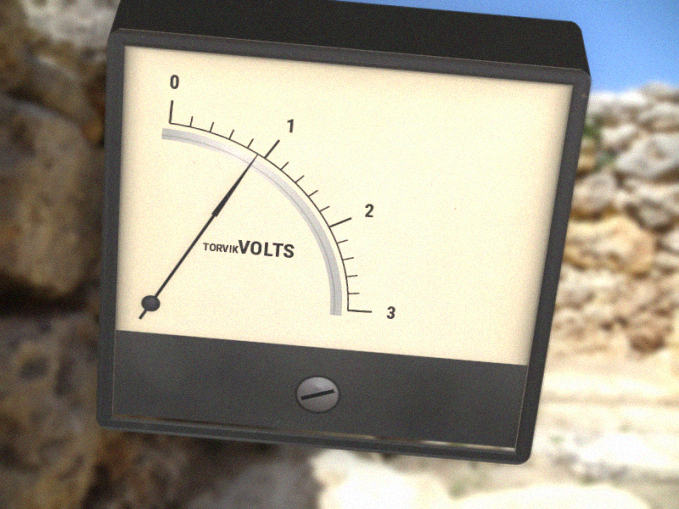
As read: 0.9; V
